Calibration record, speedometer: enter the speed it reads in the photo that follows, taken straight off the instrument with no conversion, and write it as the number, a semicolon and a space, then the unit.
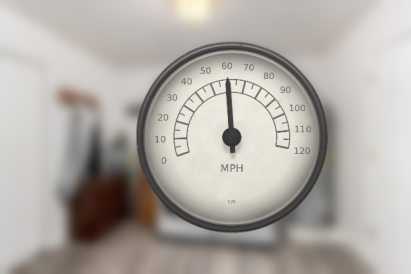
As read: 60; mph
